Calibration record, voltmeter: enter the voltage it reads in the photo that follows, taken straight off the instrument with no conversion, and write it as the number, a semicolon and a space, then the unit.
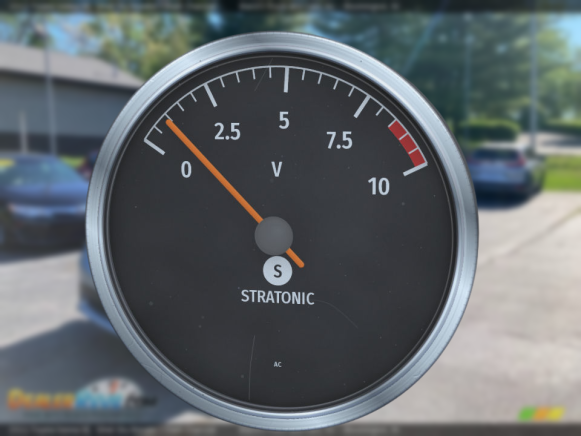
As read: 1; V
